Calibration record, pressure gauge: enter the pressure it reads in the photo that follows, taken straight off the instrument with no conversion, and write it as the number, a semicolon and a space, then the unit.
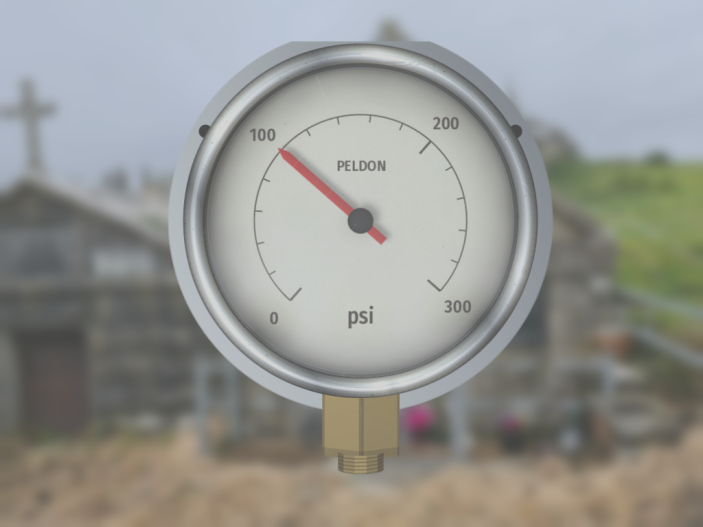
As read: 100; psi
